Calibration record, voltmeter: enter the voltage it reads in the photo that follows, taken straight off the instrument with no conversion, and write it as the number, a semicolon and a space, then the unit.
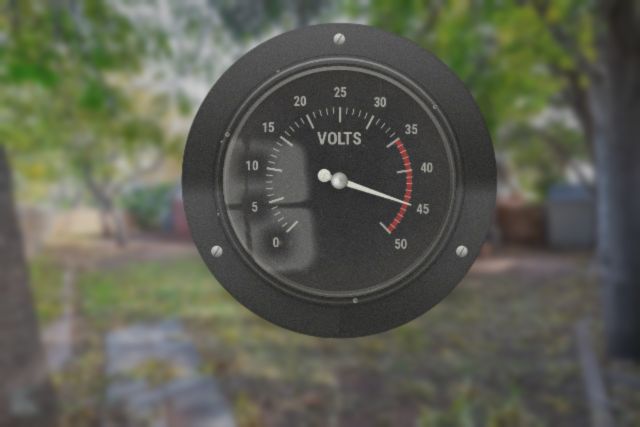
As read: 45; V
